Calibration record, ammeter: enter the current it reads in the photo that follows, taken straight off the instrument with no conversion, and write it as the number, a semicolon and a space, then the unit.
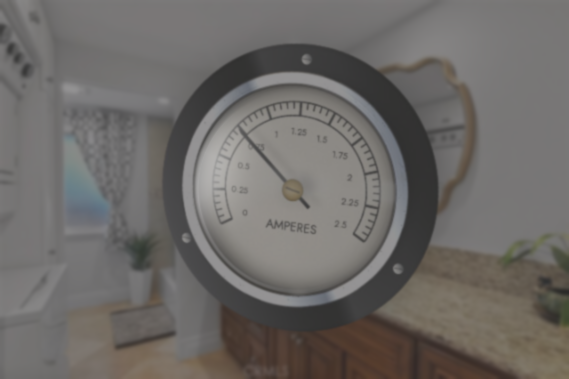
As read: 0.75; A
